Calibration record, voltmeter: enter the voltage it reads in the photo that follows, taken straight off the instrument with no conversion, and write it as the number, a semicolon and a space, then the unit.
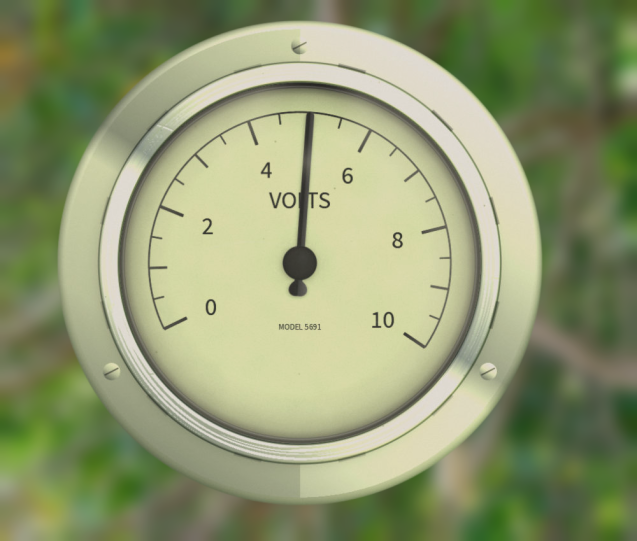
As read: 5; V
